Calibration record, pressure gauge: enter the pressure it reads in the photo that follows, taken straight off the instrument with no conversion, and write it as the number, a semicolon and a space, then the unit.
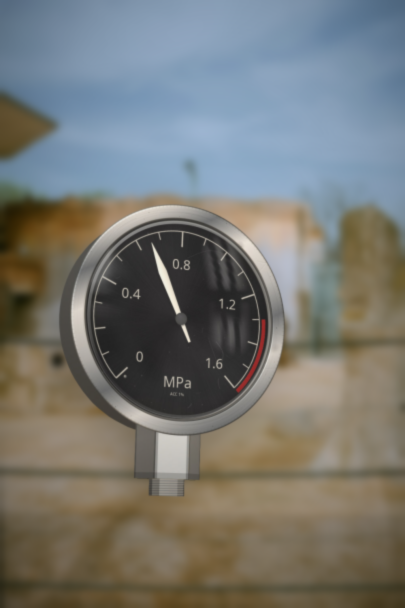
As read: 0.65; MPa
